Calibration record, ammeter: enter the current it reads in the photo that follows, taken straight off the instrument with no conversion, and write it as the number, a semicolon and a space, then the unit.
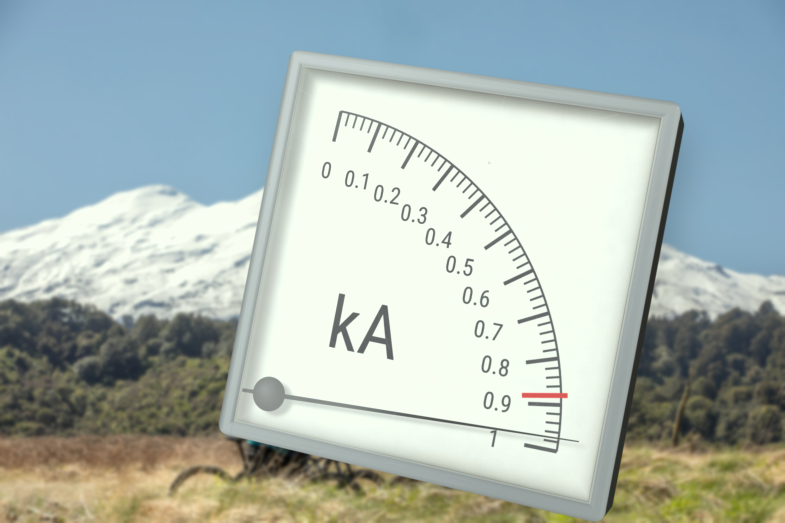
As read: 0.97; kA
